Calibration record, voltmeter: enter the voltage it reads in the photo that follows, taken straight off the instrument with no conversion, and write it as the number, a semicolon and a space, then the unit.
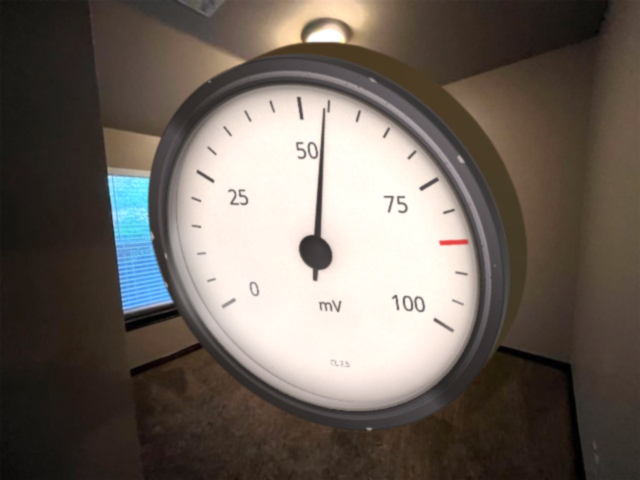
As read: 55; mV
